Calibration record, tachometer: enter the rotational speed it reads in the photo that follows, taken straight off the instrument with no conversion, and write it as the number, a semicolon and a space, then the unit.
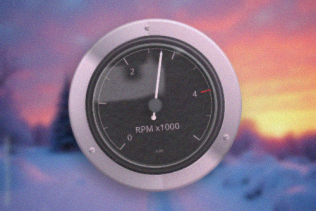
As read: 2750; rpm
